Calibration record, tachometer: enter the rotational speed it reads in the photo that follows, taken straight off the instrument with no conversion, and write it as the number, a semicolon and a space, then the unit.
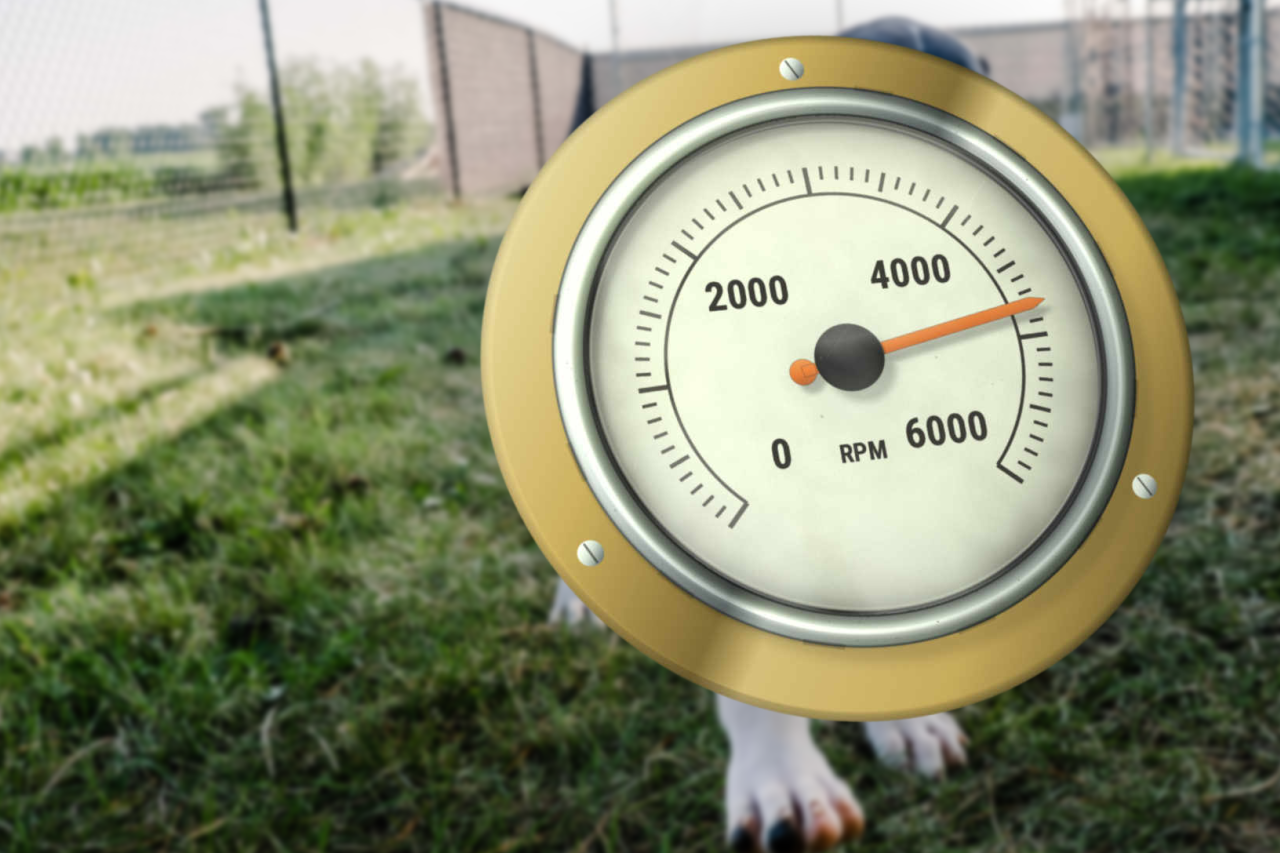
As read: 4800; rpm
